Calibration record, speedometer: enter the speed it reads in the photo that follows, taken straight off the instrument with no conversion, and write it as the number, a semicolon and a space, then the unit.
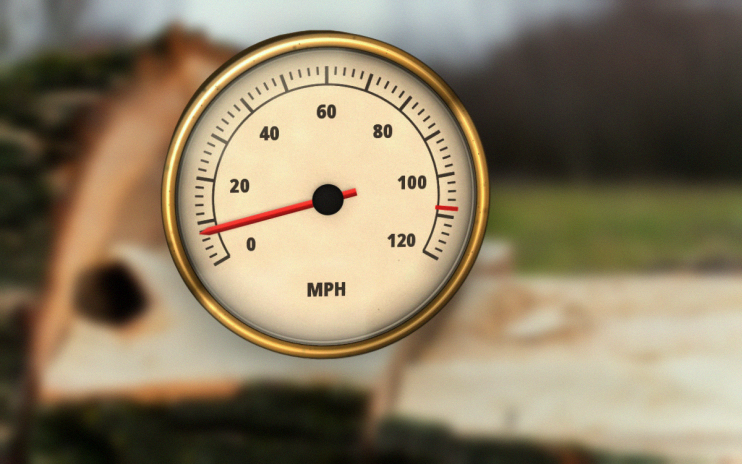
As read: 8; mph
